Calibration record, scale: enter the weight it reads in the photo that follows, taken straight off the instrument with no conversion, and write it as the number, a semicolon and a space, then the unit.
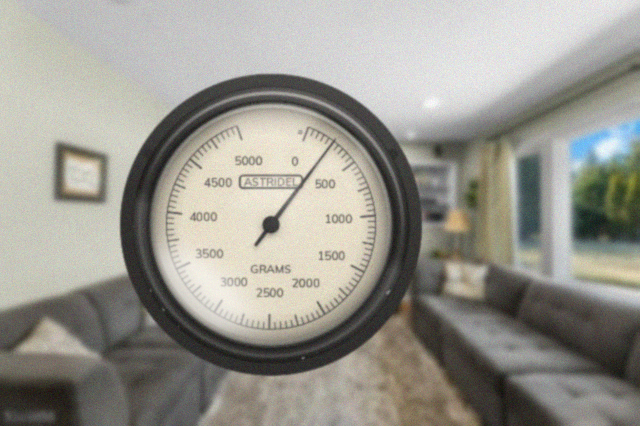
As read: 250; g
